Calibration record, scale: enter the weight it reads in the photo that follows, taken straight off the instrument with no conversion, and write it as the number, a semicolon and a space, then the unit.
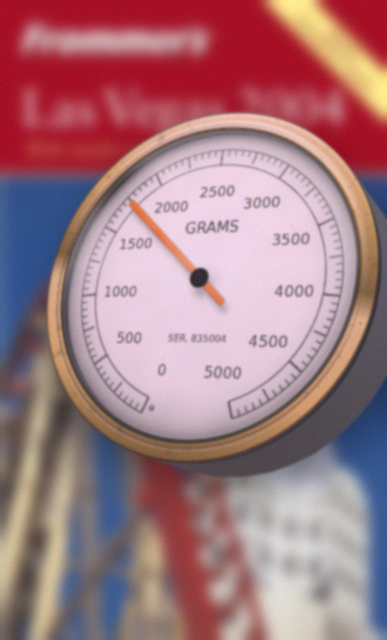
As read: 1750; g
